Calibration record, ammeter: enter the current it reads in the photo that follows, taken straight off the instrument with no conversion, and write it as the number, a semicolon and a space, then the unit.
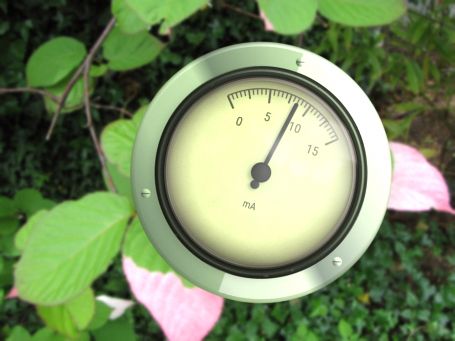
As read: 8.5; mA
